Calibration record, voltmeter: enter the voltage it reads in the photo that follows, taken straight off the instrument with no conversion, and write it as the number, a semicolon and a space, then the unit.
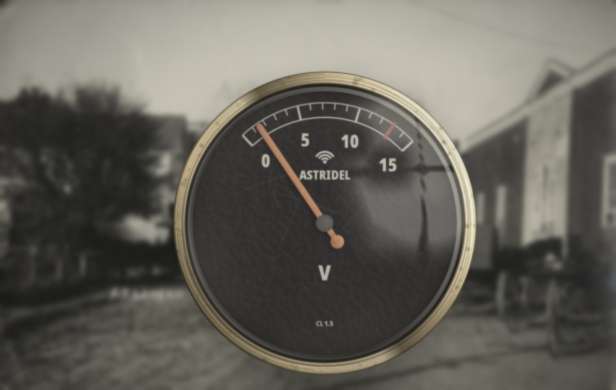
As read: 1.5; V
